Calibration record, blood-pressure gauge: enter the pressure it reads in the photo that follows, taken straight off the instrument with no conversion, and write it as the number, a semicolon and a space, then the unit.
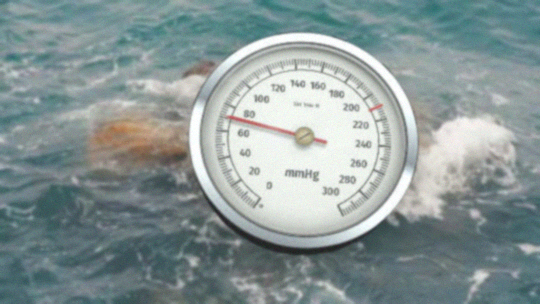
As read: 70; mmHg
